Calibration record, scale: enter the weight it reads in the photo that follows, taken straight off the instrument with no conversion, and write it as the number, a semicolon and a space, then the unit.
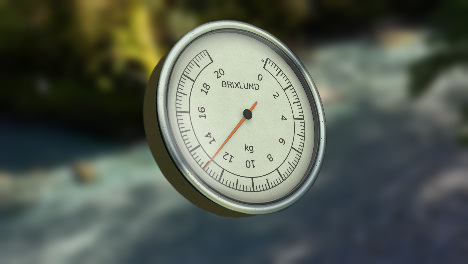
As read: 13; kg
